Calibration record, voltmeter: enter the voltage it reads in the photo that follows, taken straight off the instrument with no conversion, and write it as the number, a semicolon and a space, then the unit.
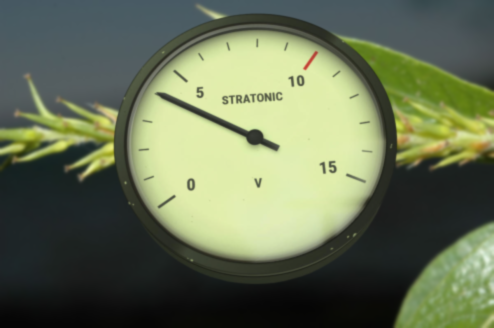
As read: 4; V
